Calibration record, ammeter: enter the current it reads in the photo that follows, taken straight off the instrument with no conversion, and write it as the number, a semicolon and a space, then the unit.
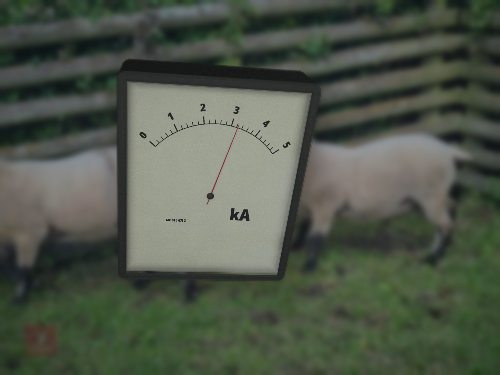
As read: 3.2; kA
